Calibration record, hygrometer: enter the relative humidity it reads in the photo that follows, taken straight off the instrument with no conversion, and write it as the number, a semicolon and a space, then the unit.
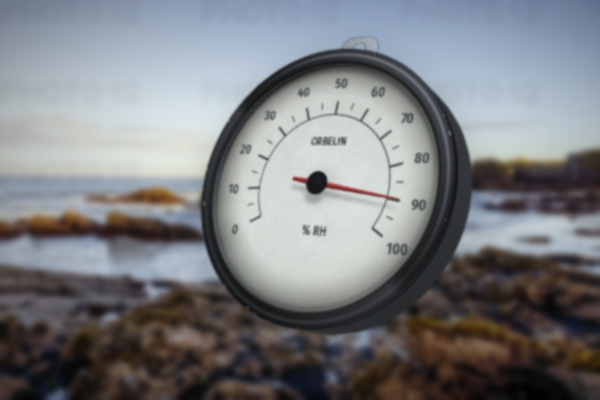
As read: 90; %
